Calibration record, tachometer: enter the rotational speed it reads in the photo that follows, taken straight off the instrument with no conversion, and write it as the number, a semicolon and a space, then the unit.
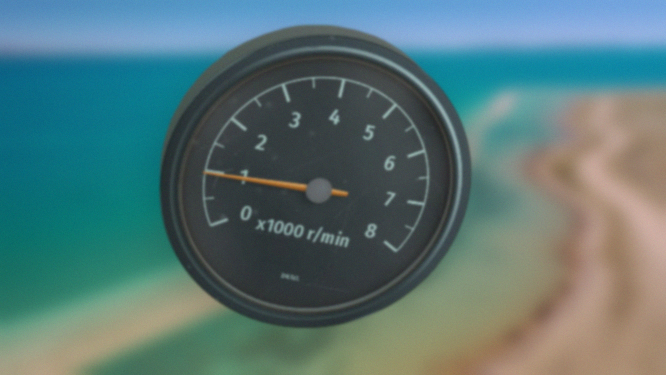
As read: 1000; rpm
